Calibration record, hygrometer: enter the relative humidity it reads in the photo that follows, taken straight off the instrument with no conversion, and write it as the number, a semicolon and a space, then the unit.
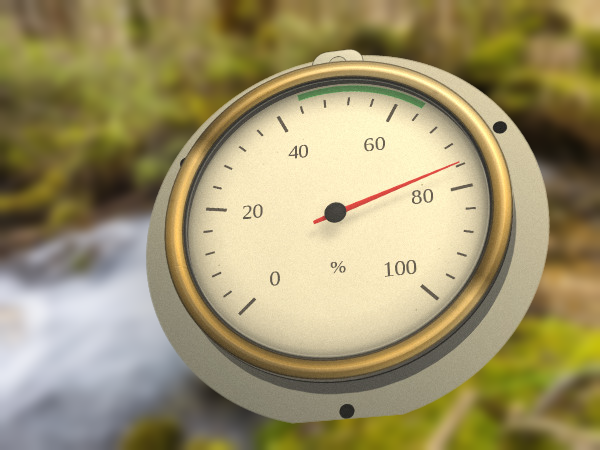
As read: 76; %
